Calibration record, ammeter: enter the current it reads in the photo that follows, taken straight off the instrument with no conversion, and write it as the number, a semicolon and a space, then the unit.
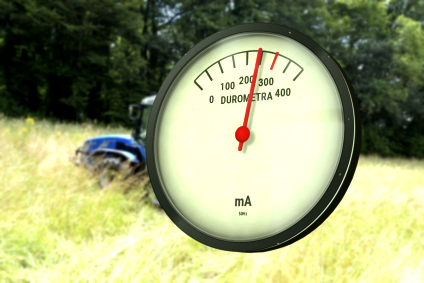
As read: 250; mA
